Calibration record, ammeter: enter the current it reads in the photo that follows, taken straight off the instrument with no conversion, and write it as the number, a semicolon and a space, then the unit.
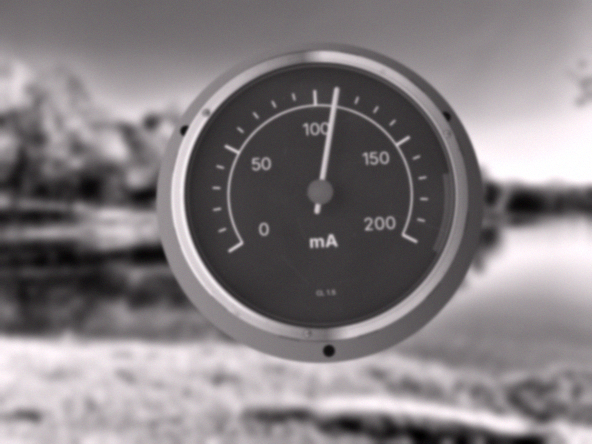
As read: 110; mA
